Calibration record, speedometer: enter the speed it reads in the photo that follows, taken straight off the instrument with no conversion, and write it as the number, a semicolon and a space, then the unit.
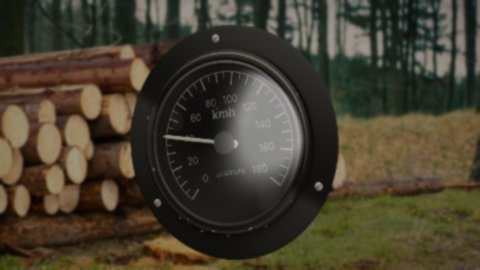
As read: 40; km/h
